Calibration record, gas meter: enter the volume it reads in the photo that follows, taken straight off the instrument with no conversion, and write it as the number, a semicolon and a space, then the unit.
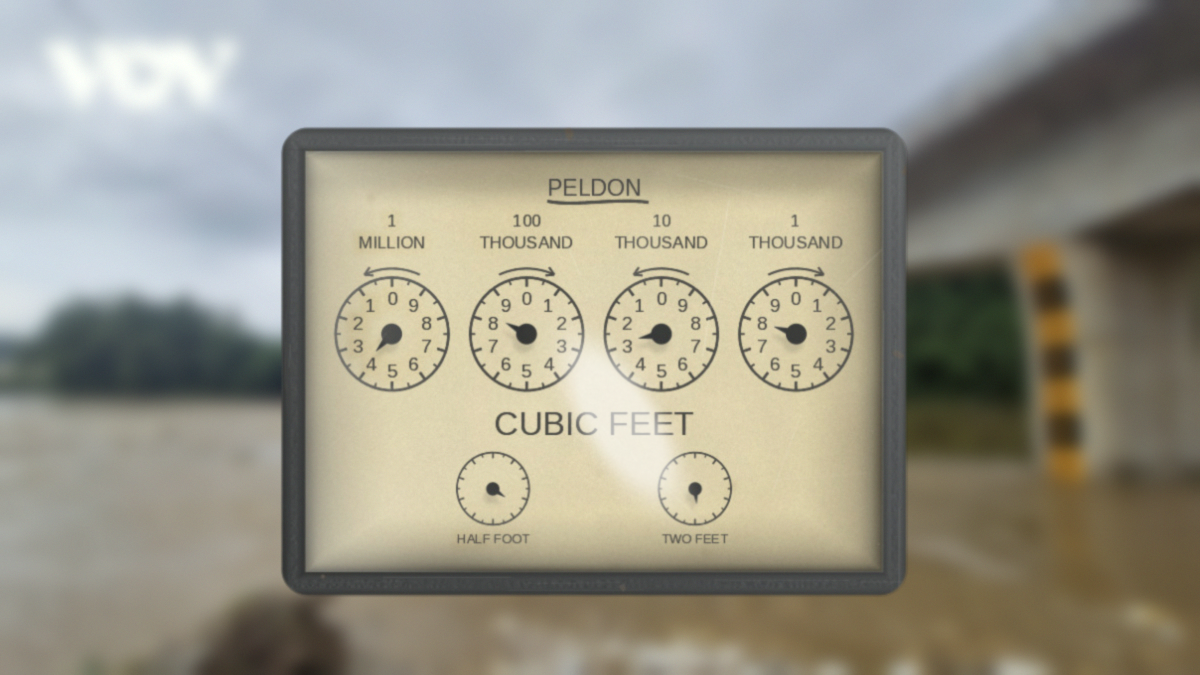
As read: 382800; ft³
